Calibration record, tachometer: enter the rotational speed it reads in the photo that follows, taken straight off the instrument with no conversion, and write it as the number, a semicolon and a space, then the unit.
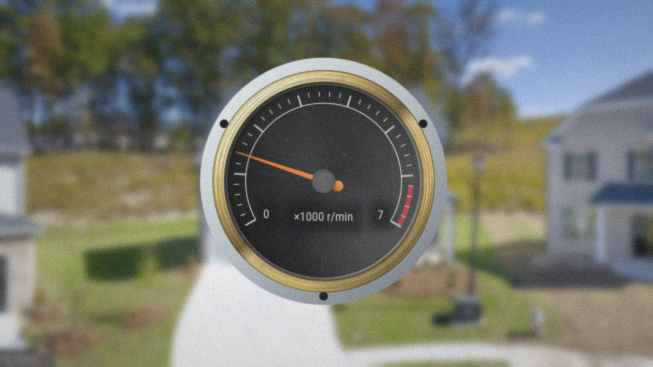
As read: 1400; rpm
